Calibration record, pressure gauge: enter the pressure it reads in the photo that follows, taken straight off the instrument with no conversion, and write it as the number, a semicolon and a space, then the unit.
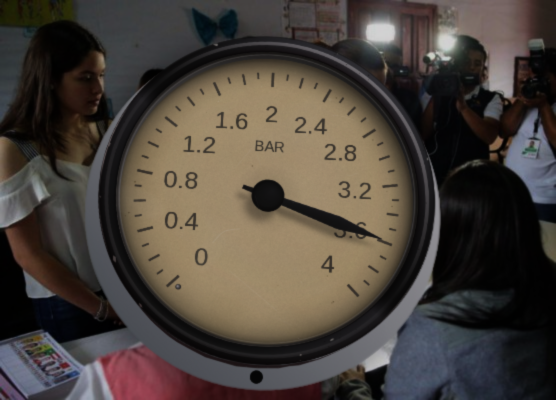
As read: 3.6; bar
